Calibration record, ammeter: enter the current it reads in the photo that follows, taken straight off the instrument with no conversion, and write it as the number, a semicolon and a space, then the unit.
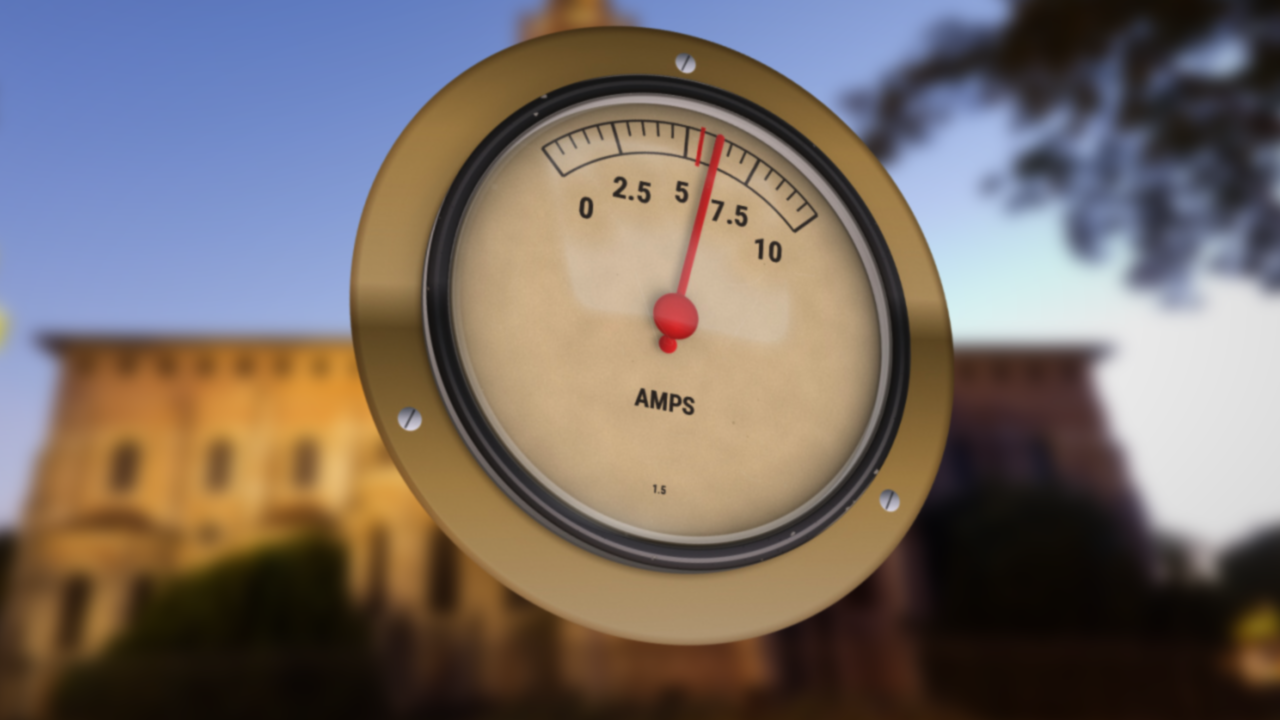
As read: 6; A
